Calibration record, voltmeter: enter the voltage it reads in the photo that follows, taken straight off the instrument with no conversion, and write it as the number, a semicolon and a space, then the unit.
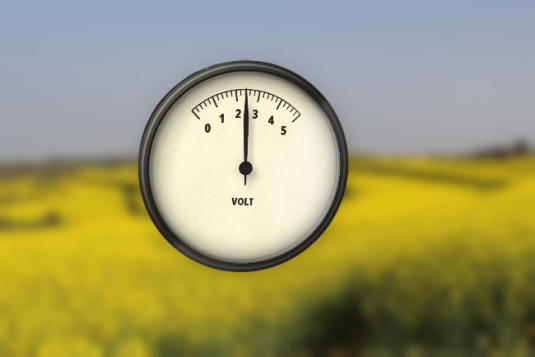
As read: 2.4; V
